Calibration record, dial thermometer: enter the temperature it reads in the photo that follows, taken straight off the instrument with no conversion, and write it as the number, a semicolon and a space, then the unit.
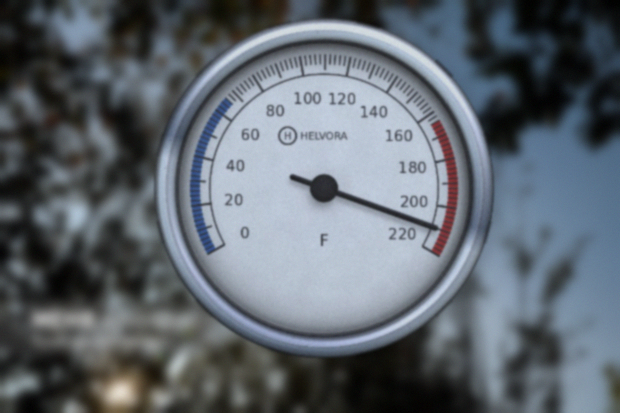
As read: 210; °F
